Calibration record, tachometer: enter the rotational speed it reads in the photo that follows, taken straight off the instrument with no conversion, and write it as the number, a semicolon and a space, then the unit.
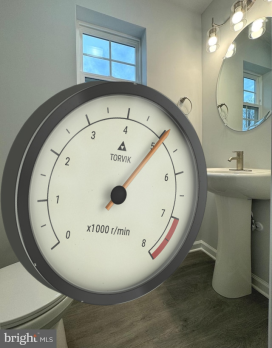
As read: 5000; rpm
